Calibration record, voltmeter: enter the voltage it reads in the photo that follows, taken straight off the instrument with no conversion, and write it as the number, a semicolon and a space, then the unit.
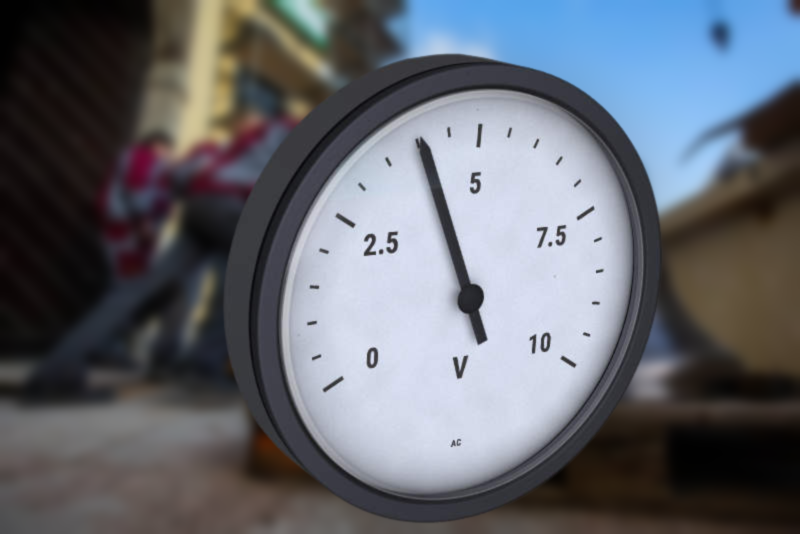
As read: 4; V
